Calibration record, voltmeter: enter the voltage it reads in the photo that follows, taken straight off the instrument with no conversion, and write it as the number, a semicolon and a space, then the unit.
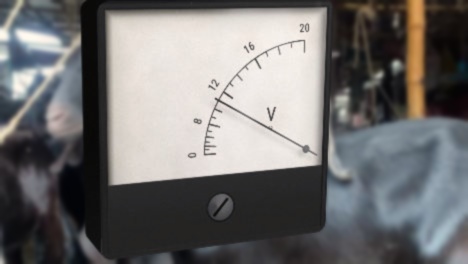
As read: 11; V
